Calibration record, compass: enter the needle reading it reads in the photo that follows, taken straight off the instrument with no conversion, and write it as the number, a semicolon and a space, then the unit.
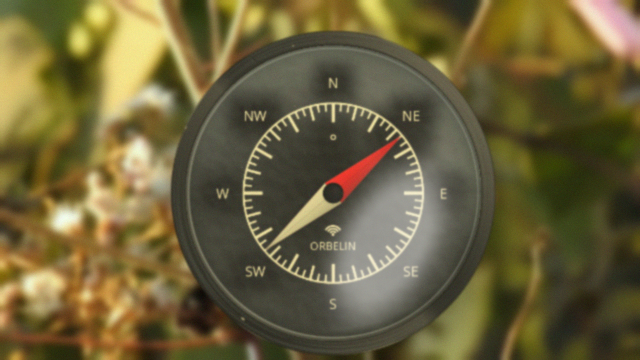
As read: 50; °
